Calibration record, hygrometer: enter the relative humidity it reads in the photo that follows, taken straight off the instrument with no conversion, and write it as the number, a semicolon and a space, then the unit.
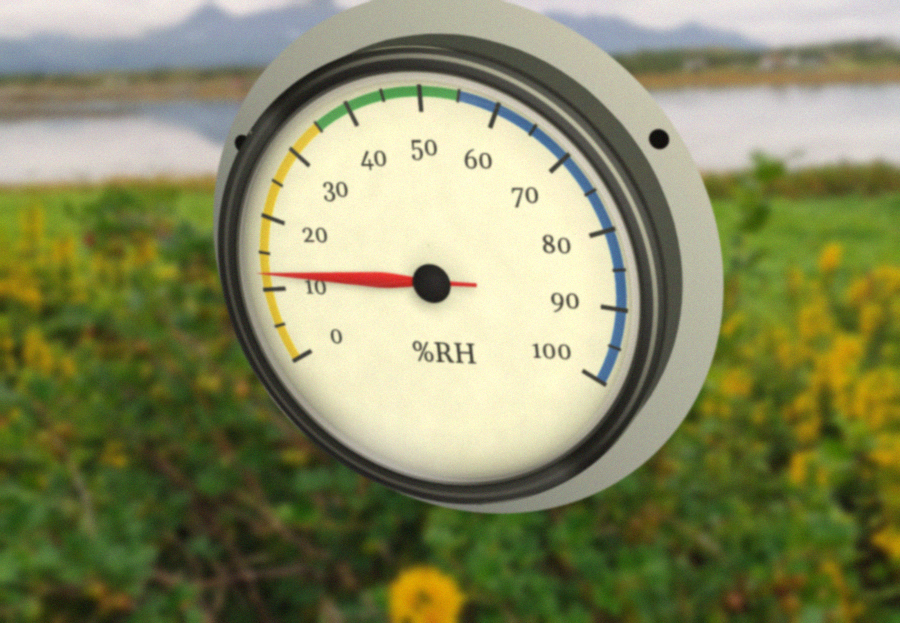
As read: 12.5; %
